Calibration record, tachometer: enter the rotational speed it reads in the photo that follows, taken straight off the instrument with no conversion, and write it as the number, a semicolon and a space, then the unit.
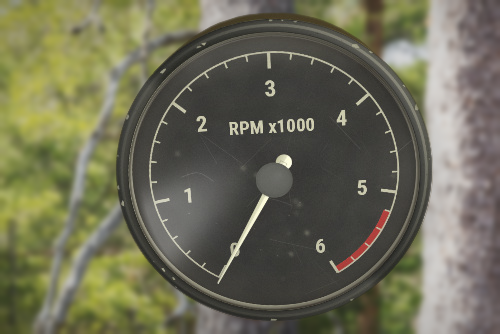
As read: 0; rpm
